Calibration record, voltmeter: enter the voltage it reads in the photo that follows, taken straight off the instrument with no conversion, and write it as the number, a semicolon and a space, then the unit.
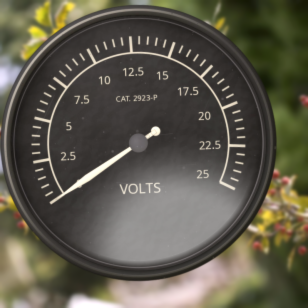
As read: 0; V
